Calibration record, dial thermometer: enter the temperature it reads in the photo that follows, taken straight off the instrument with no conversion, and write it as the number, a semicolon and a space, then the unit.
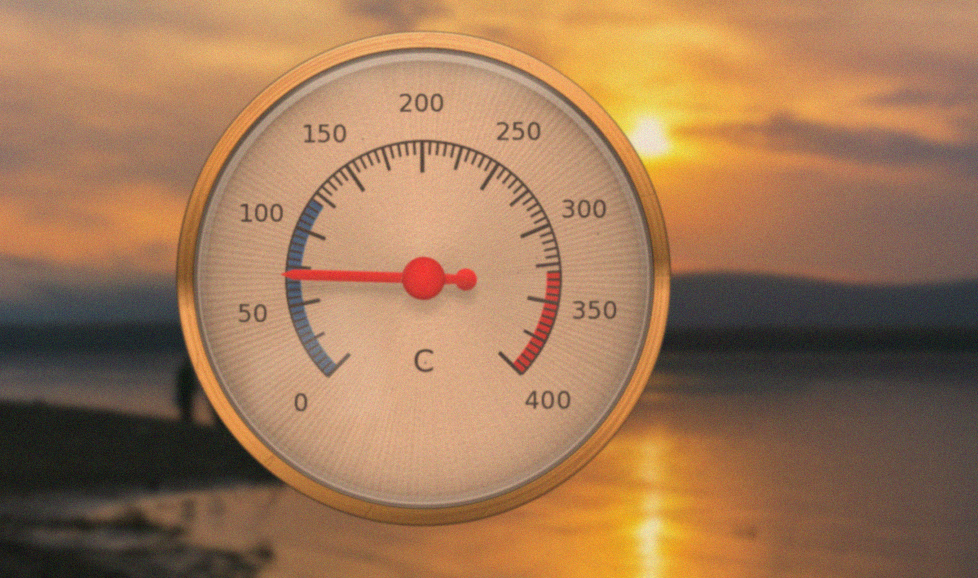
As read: 70; °C
